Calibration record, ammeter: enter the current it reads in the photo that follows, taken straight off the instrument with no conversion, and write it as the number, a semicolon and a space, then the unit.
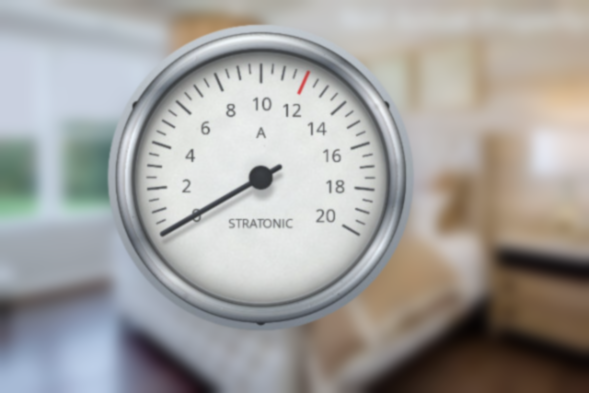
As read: 0; A
